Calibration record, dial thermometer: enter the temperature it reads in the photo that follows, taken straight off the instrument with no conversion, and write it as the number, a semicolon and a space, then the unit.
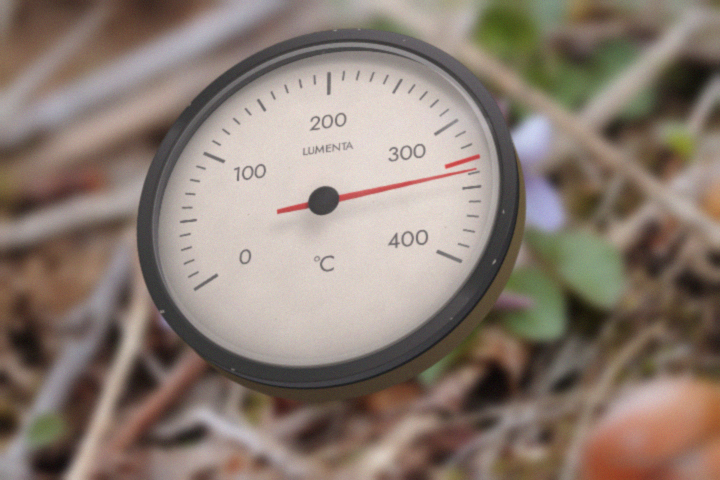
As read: 340; °C
